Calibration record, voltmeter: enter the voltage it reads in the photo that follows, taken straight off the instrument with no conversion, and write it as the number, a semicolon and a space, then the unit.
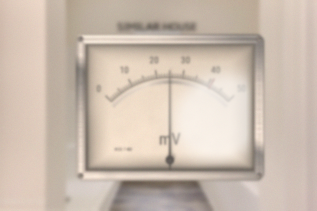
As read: 25; mV
